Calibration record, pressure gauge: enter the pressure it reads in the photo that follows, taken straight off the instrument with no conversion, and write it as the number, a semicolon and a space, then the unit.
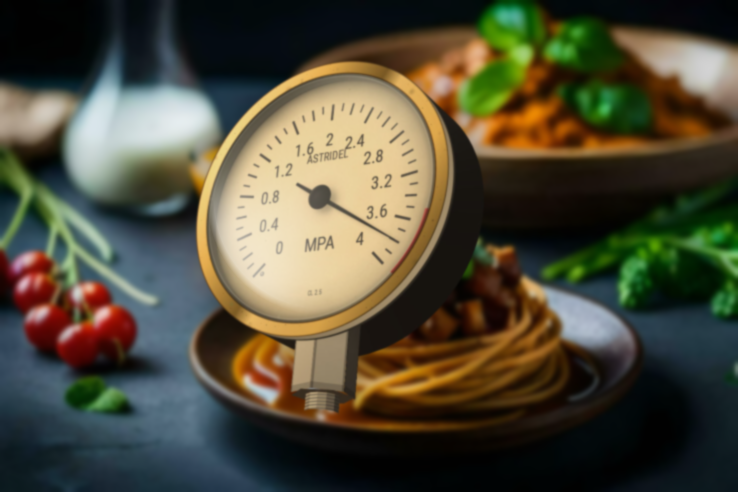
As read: 3.8; MPa
